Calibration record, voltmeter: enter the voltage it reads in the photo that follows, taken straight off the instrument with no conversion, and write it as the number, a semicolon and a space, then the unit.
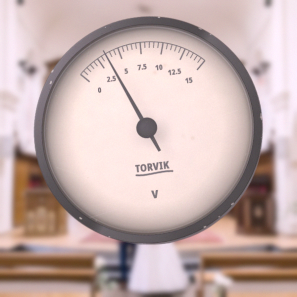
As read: 3.5; V
